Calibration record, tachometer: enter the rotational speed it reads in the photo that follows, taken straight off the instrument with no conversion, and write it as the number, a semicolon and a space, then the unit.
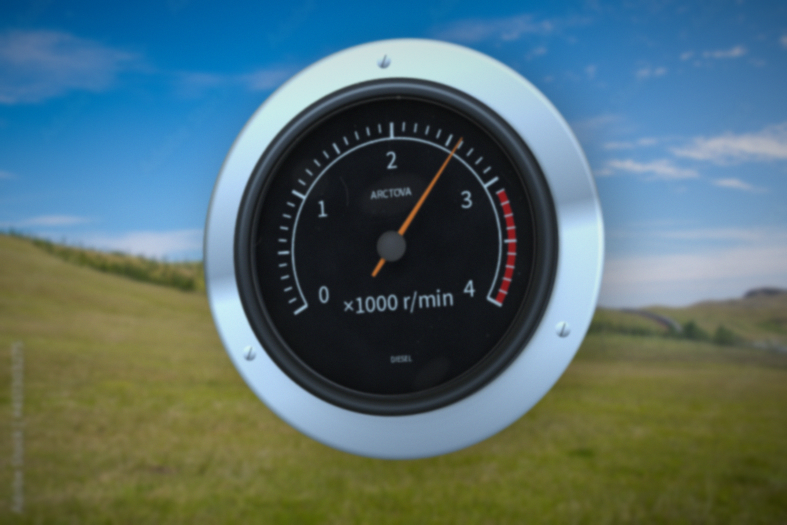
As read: 2600; rpm
